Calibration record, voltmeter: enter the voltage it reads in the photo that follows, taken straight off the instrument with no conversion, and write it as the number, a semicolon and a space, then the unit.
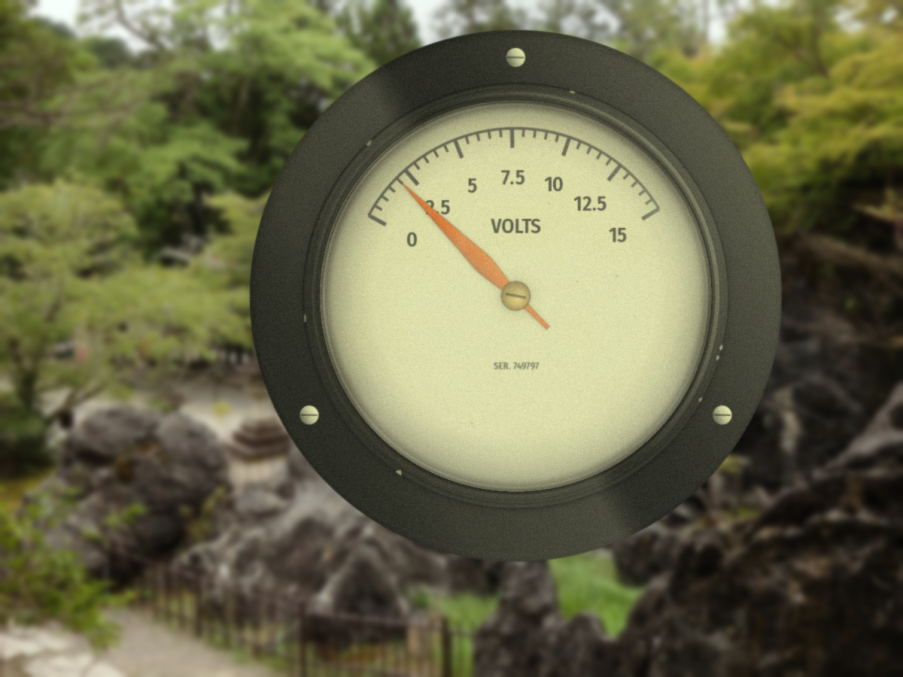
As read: 2; V
